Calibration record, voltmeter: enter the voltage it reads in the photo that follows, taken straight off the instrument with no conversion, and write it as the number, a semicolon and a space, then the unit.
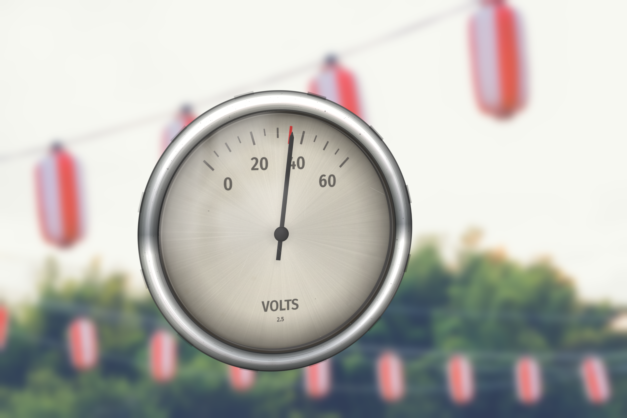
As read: 35; V
